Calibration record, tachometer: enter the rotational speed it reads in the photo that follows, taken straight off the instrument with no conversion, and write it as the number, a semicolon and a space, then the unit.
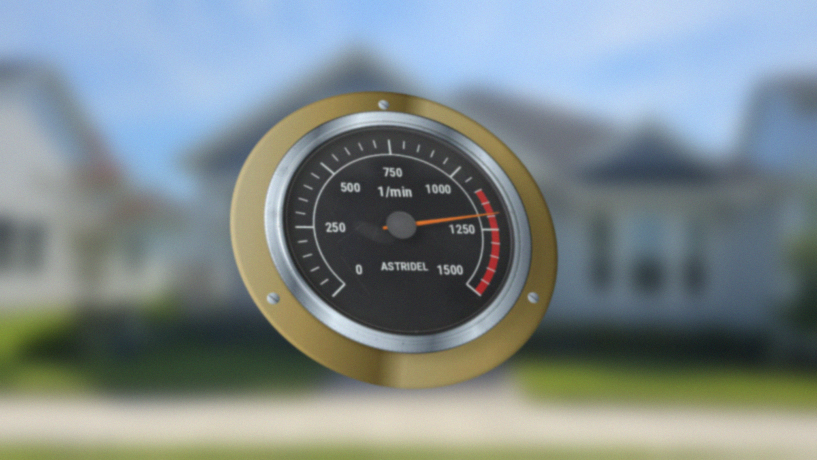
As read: 1200; rpm
